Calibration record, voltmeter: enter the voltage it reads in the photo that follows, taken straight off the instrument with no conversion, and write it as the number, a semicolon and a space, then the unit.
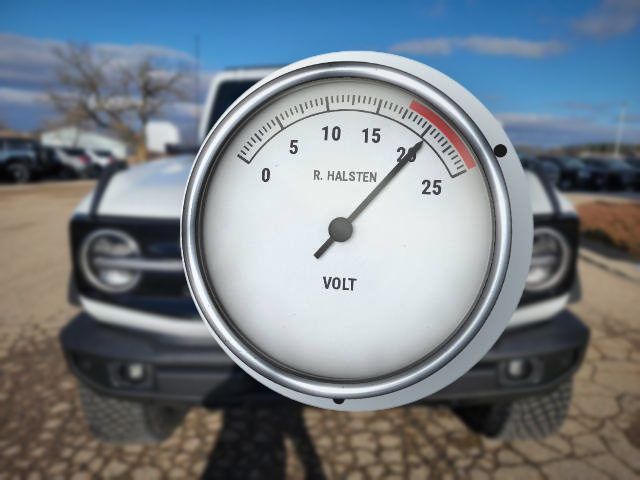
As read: 20.5; V
